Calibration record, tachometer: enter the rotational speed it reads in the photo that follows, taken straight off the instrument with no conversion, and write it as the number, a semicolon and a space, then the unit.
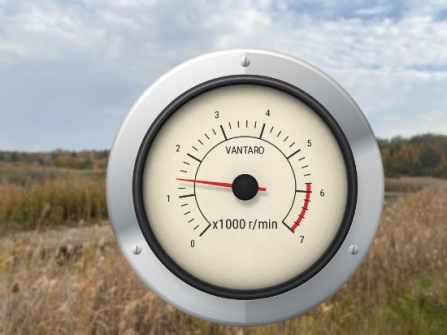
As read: 1400; rpm
